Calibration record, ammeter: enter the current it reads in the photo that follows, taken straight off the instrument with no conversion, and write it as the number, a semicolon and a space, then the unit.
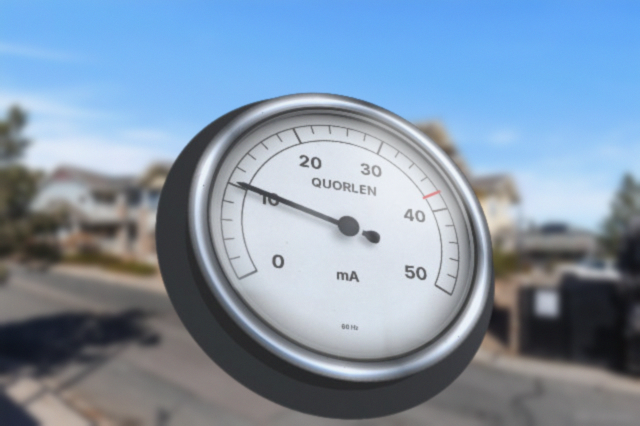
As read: 10; mA
